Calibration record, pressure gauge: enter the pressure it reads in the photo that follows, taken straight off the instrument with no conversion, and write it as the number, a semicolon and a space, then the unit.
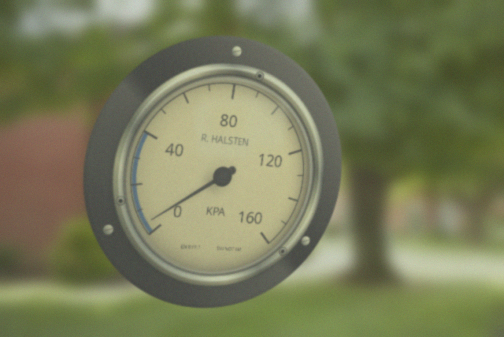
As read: 5; kPa
